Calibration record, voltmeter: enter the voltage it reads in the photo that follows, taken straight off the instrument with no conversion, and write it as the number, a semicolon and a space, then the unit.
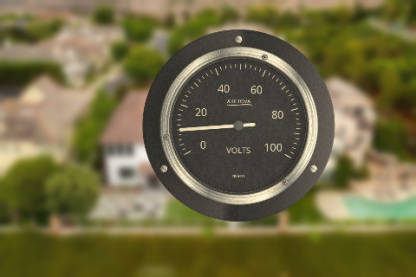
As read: 10; V
